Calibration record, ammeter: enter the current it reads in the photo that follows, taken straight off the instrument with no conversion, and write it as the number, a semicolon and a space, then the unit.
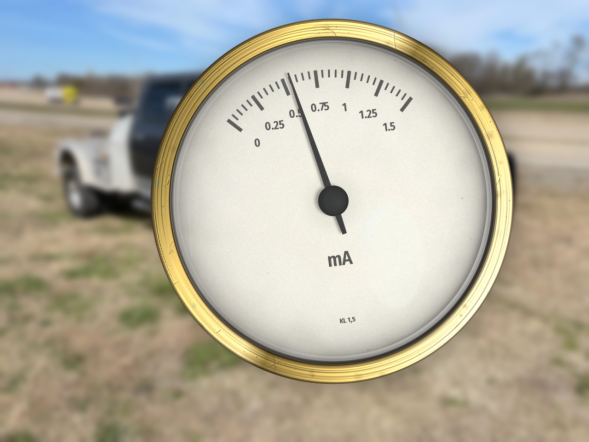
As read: 0.55; mA
